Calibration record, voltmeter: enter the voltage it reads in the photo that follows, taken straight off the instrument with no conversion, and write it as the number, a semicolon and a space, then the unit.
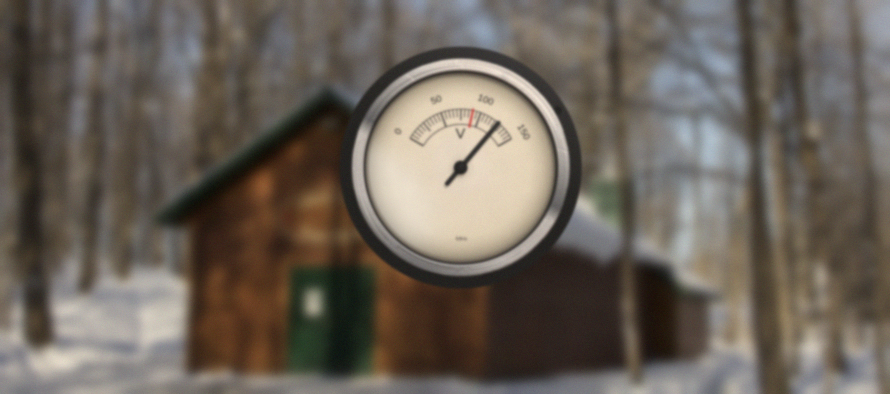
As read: 125; V
